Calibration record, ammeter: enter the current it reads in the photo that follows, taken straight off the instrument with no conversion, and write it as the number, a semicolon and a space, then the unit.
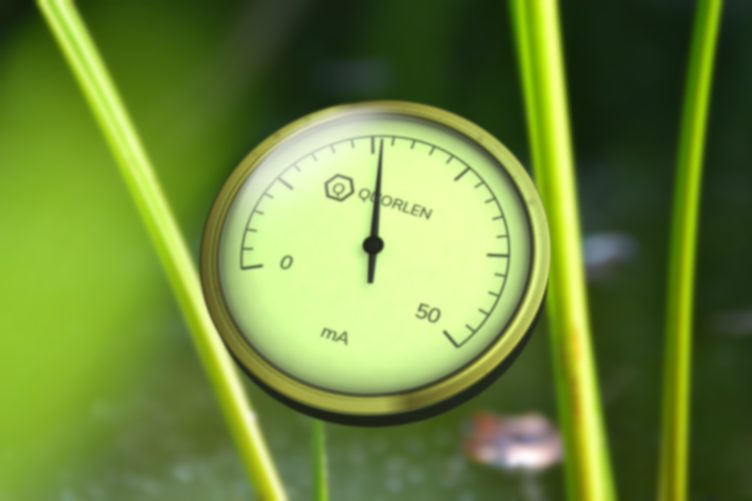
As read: 21; mA
